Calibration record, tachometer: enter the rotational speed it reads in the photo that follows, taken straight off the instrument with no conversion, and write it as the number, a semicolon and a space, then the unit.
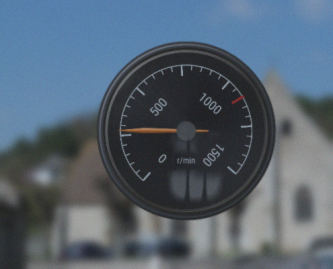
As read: 275; rpm
